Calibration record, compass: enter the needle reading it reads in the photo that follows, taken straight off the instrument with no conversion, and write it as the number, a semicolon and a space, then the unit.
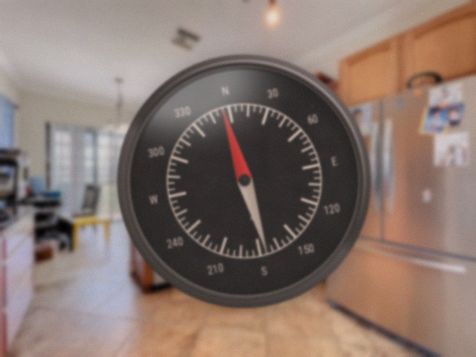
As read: 355; °
